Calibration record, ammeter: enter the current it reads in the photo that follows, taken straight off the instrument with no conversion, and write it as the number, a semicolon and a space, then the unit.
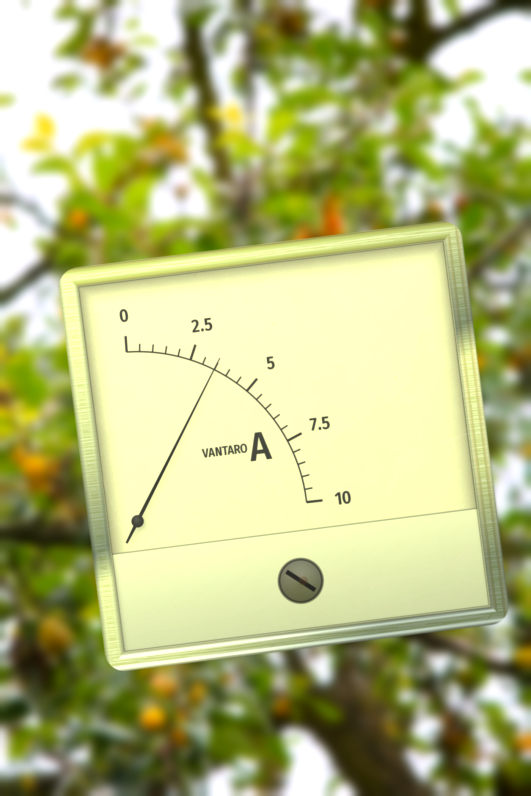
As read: 3.5; A
